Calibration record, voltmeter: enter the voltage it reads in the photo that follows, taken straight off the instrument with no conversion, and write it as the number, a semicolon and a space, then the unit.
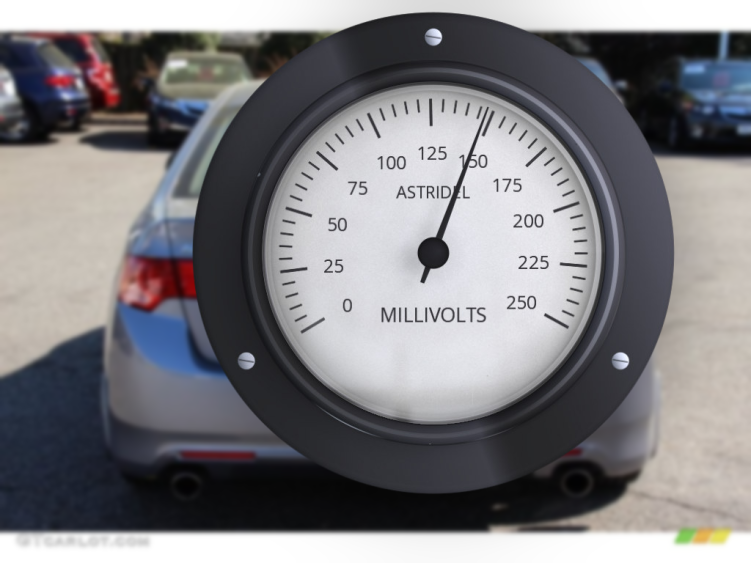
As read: 147.5; mV
